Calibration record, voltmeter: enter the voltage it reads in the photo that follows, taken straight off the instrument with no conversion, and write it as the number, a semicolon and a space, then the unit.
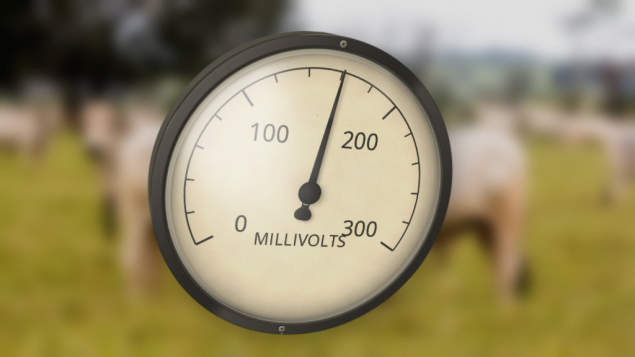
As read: 160; mV
